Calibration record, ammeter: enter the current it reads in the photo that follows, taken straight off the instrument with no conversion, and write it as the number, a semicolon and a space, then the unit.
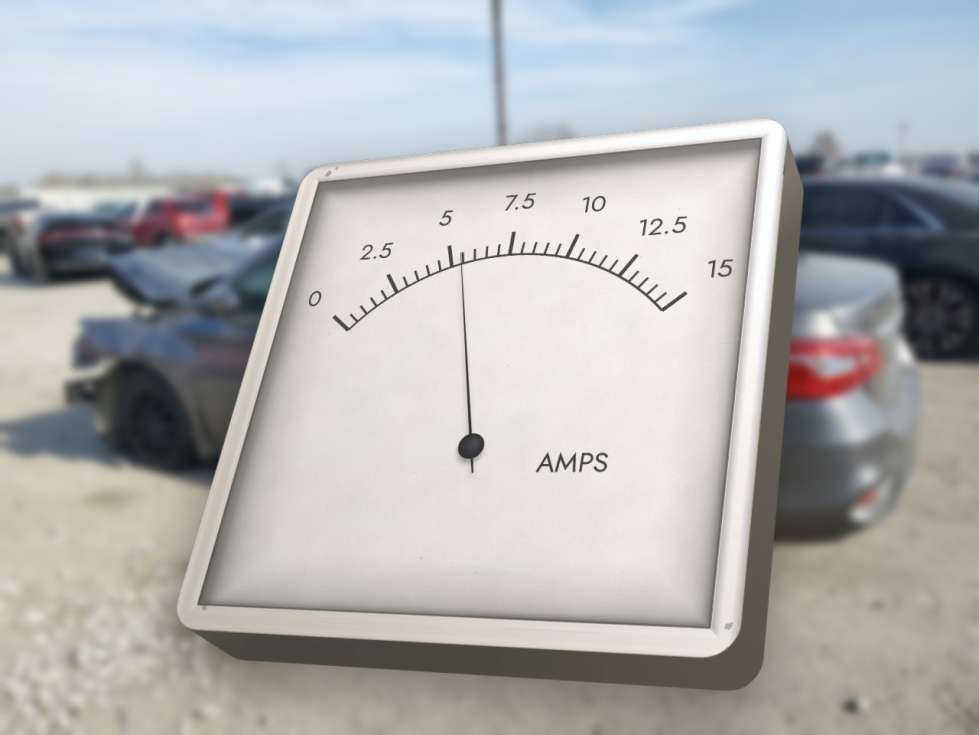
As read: 5.5; A
